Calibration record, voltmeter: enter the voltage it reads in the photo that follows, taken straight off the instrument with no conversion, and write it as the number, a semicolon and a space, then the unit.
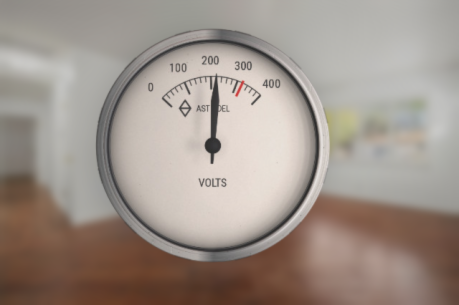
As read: 220; V
